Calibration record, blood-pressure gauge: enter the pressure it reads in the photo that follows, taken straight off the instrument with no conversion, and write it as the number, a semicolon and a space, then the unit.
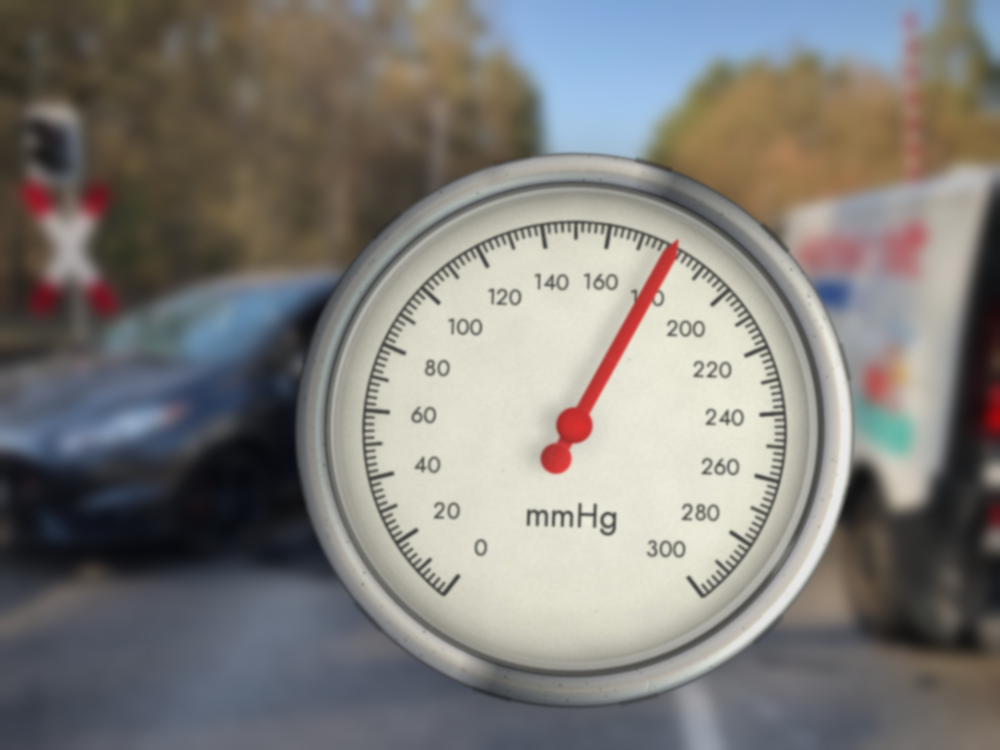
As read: 180; mmHg
